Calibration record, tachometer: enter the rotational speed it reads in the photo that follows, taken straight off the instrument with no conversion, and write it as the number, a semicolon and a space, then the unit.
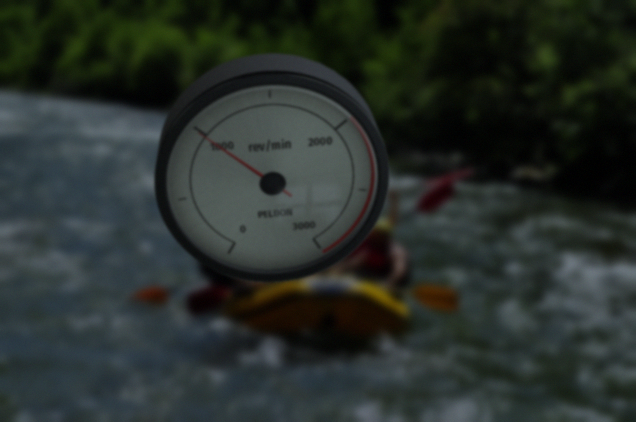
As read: 1000; rpm
